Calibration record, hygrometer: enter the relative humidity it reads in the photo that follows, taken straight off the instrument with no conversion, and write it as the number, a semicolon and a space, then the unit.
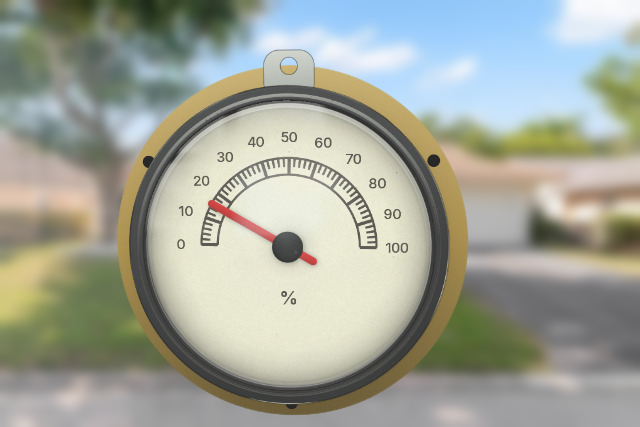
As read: 16; %
